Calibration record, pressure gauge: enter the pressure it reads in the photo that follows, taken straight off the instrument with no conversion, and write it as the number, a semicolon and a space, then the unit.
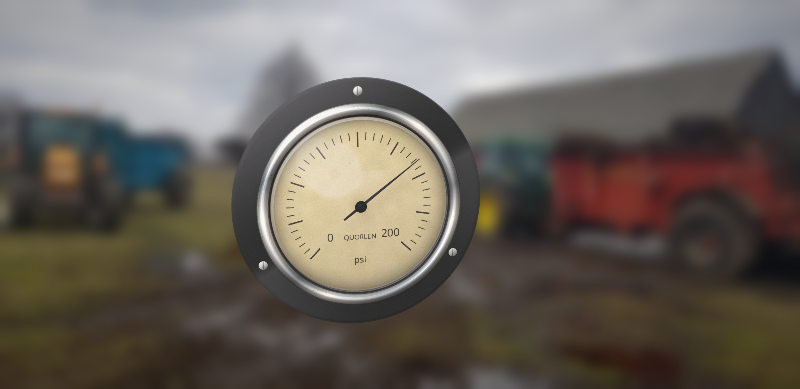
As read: 140; psi
